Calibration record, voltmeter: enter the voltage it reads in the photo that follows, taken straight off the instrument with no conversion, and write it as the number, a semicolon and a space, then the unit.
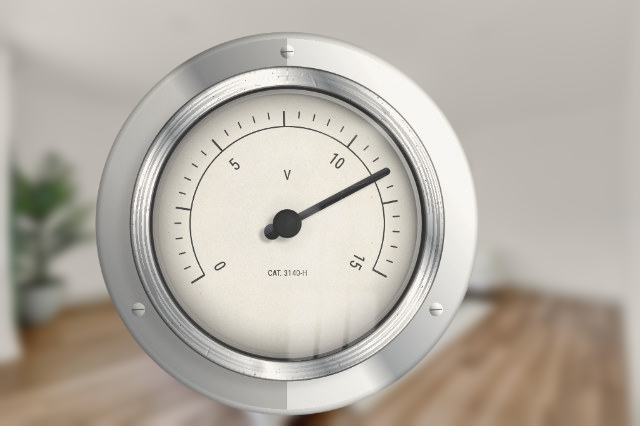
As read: 11.5; V
